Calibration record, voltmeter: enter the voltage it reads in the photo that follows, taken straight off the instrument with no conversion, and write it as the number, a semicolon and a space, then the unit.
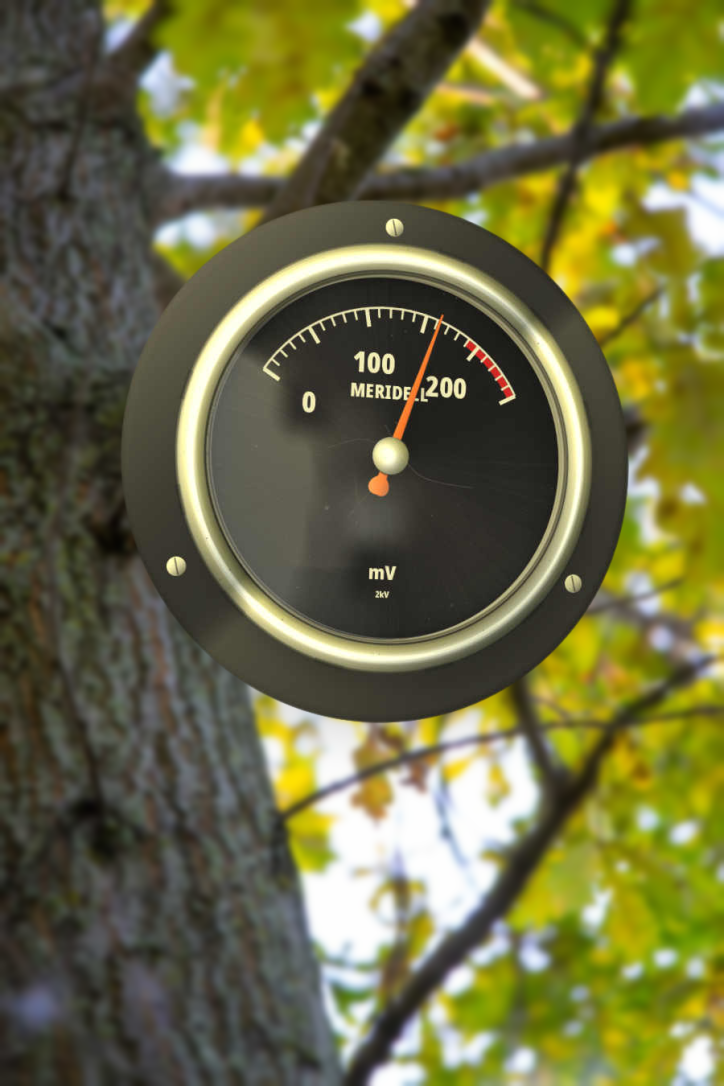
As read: 160; mV
